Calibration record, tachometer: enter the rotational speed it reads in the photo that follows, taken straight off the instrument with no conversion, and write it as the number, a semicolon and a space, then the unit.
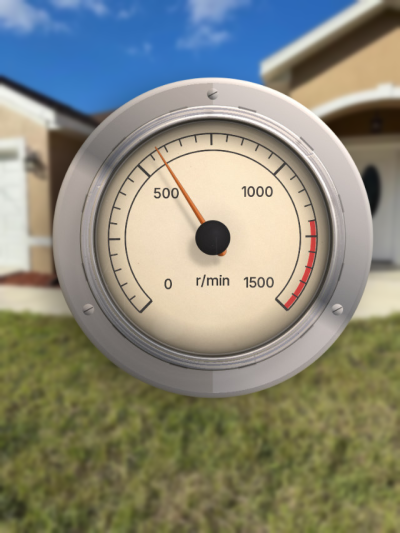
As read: 575; rpm
